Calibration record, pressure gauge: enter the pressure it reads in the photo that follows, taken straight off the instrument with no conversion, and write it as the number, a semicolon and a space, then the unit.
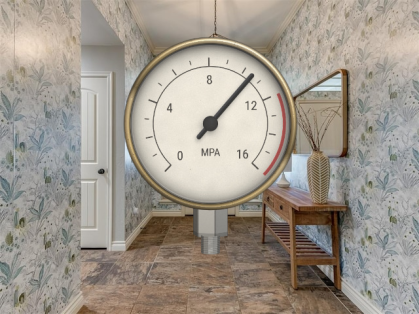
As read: 10.5; MPa
